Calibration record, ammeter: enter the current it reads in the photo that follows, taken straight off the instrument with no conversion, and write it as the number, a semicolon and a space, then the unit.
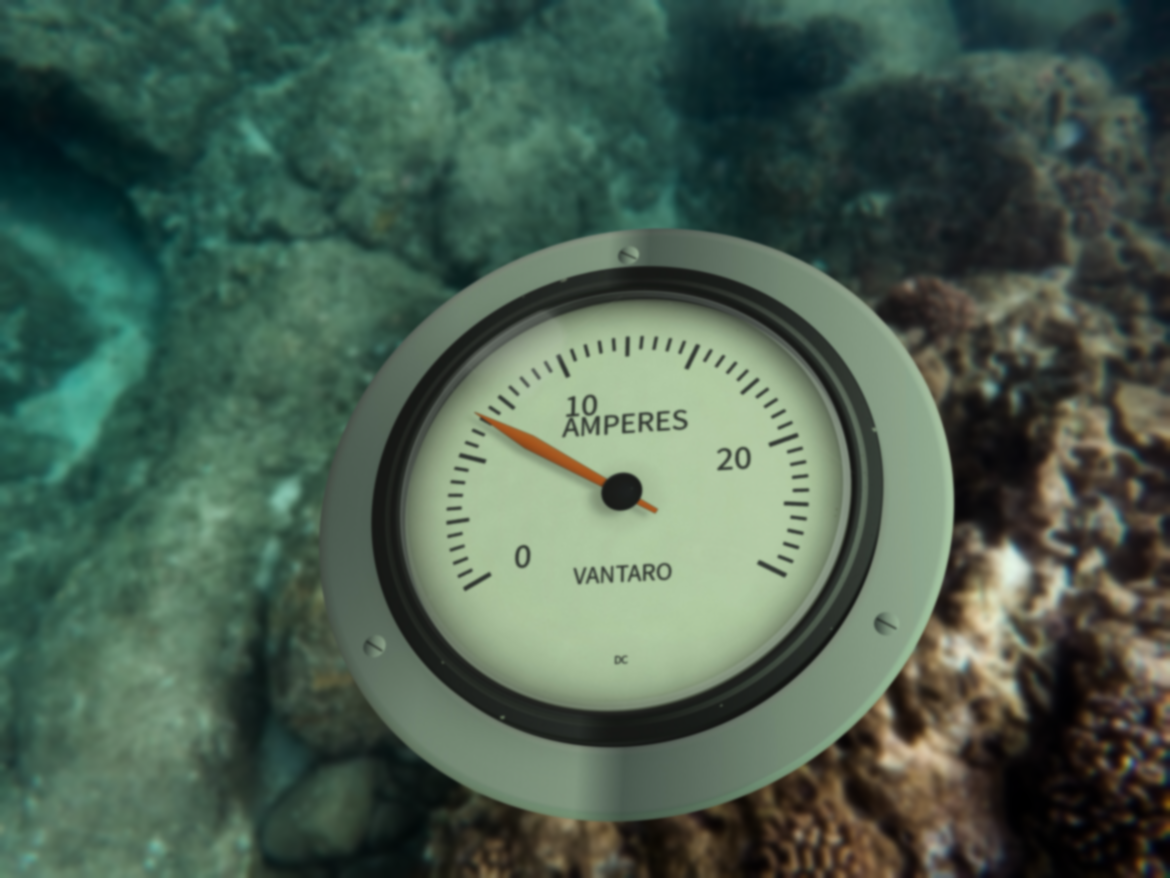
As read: 6.5; A
